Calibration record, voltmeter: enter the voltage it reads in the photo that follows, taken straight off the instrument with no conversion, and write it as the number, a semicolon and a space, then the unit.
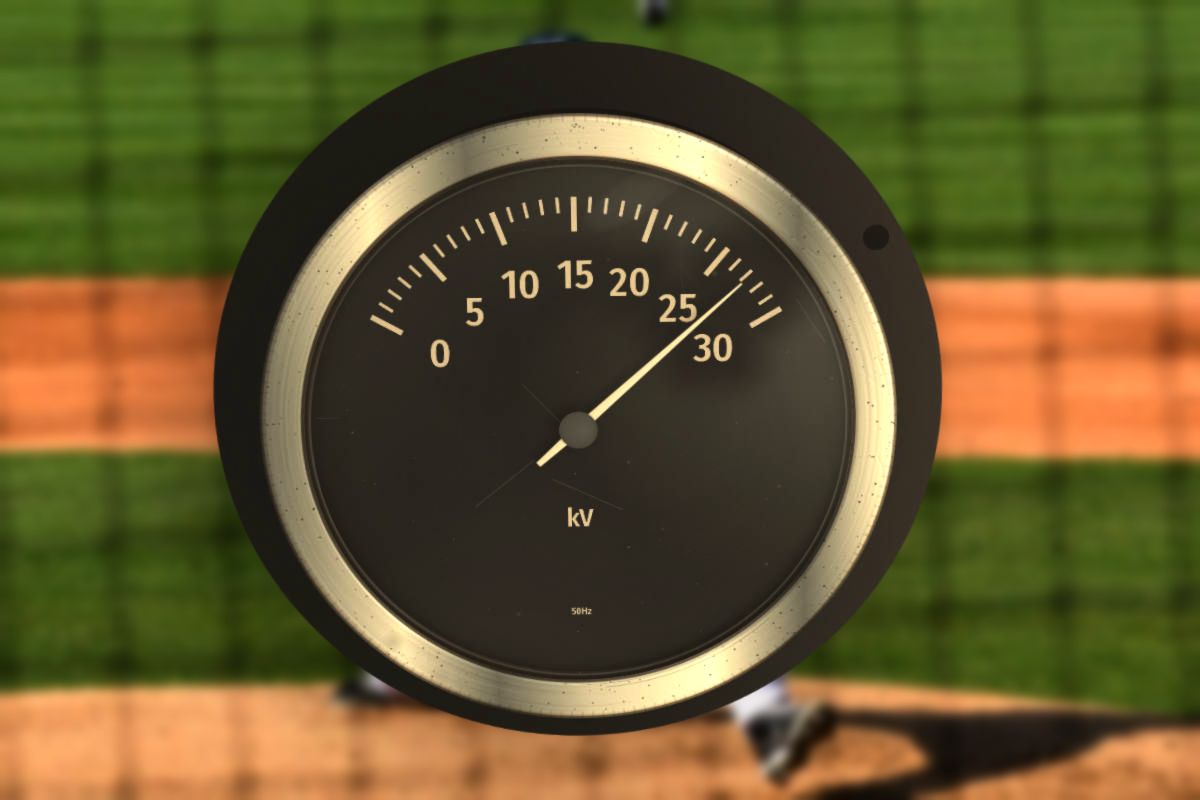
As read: 27; kV
